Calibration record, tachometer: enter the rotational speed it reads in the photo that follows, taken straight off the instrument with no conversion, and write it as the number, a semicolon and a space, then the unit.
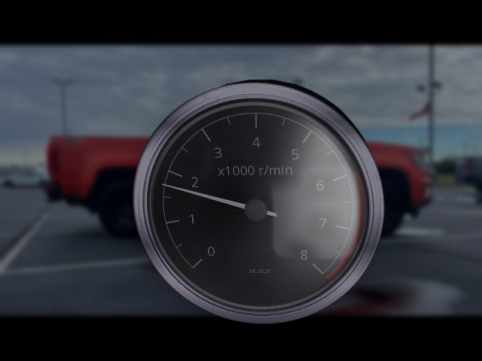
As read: 1750; rpm
